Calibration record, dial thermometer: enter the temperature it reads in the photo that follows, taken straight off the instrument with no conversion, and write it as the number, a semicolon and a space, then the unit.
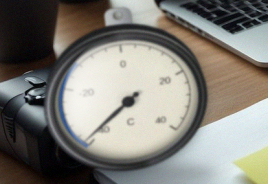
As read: -38; °C
